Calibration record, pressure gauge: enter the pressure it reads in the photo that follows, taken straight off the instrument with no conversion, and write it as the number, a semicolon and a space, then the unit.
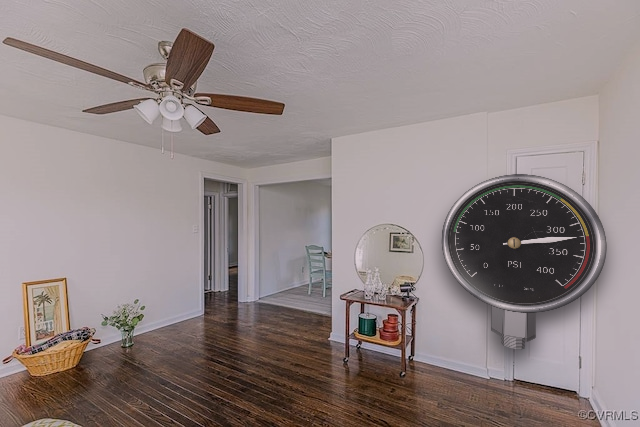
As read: 320; psi
